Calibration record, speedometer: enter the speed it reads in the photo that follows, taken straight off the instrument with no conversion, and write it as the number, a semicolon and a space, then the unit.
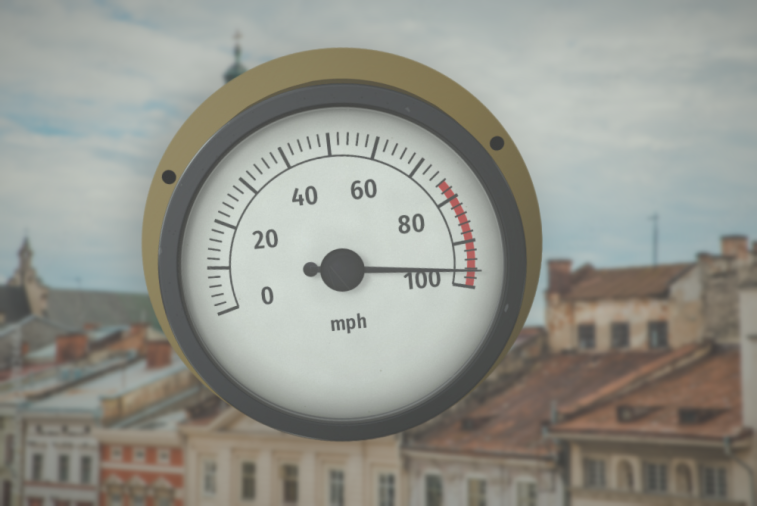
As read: 96; mph
